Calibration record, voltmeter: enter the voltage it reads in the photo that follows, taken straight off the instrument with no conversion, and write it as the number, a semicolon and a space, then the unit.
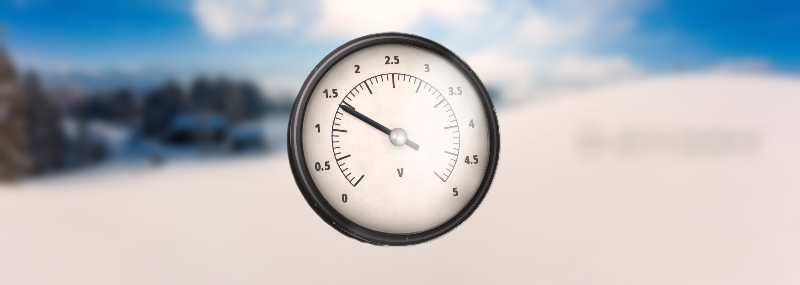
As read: 1.4; V
